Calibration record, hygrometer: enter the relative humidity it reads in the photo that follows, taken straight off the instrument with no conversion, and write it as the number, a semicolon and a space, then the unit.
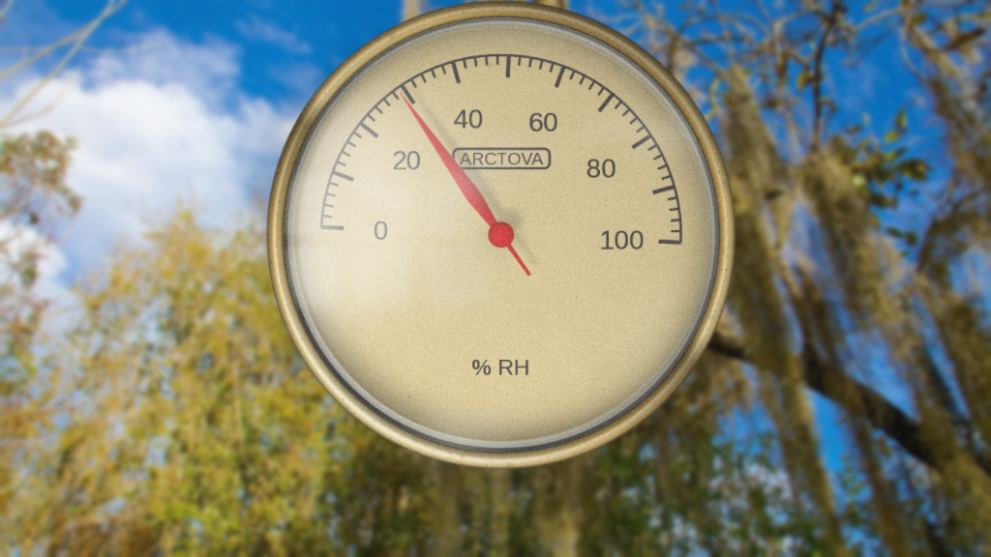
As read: 29; %
